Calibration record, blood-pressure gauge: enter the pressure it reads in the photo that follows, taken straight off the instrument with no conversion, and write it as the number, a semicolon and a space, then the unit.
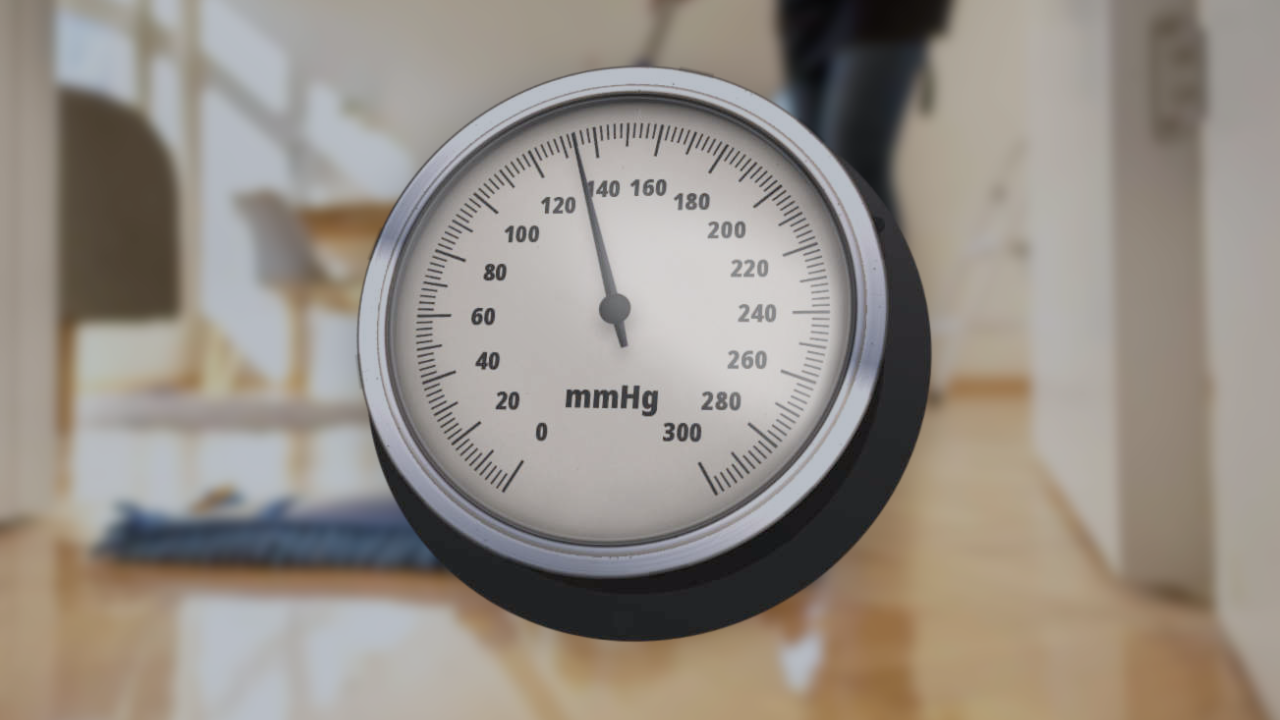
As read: 134; mmHg
